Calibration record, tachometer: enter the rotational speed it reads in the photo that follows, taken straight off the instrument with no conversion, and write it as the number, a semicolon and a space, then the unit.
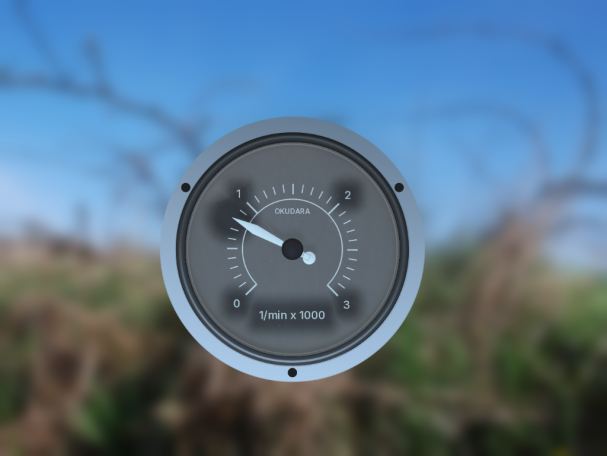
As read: 800; rpm
